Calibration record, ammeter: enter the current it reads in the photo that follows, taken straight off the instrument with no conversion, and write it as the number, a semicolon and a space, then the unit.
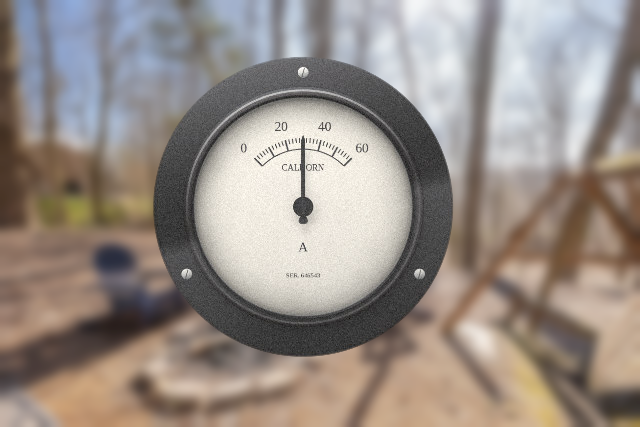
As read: 30; A
